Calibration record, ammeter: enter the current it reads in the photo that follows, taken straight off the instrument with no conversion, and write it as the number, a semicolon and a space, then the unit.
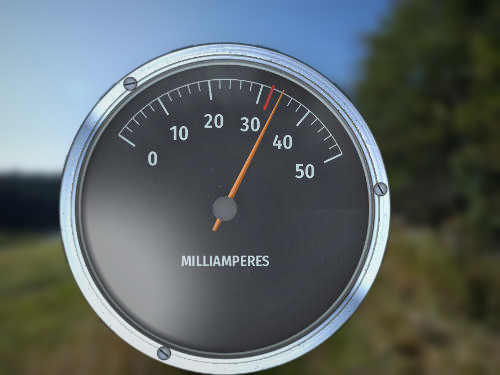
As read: 34; mA
